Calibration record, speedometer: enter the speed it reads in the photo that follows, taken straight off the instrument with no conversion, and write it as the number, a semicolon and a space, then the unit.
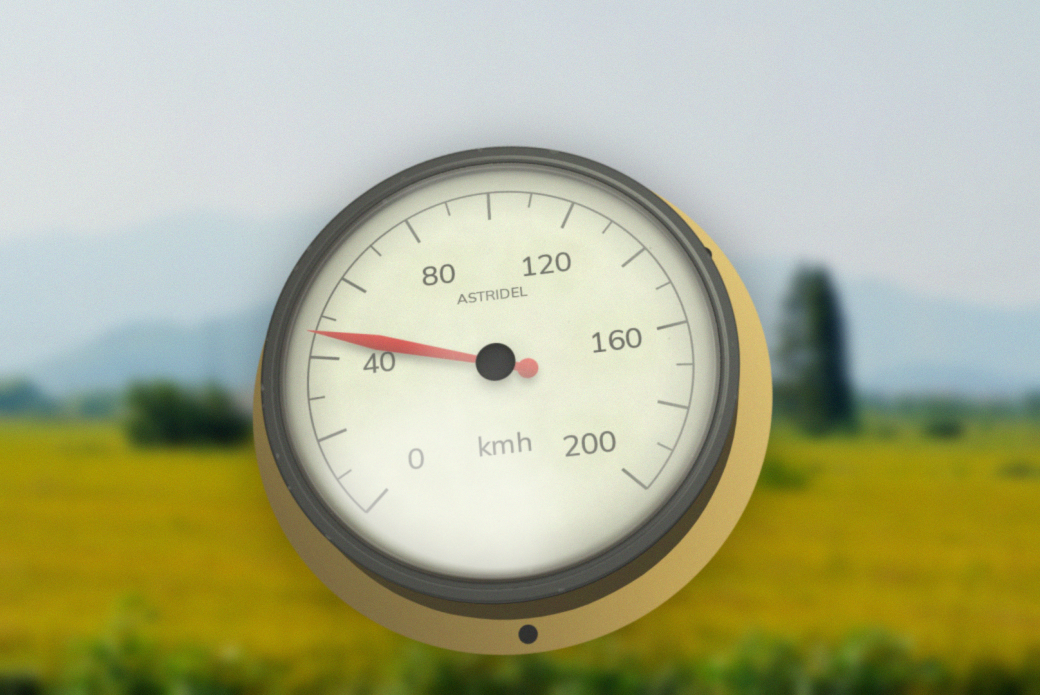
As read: 45; km/h
